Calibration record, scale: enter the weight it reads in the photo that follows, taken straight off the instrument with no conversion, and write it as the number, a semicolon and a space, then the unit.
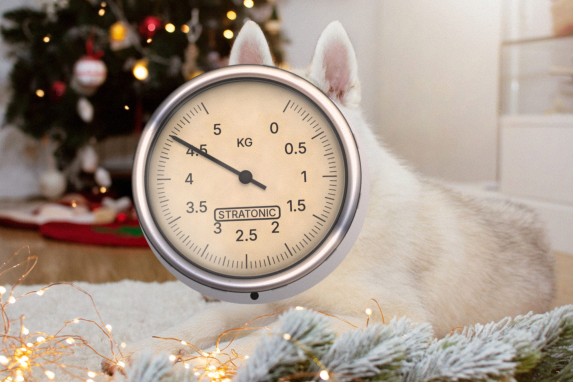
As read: 4.5; kg
